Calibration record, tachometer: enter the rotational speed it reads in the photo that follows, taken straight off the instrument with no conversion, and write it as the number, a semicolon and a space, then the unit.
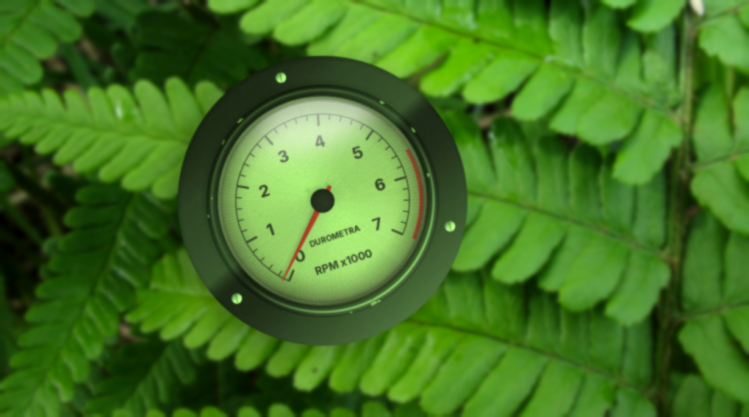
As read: 100; rpm
